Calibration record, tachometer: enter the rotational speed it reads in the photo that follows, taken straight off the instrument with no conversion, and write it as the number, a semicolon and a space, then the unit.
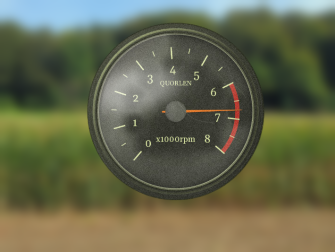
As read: 6750; rpm
